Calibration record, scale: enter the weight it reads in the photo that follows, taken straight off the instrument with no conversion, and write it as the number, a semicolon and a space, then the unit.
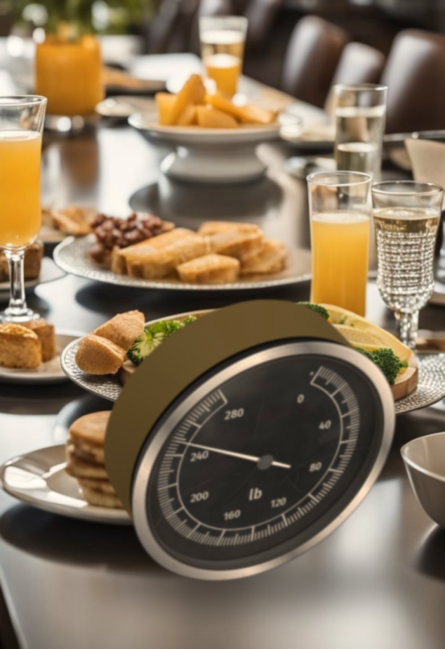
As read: 250; lb
